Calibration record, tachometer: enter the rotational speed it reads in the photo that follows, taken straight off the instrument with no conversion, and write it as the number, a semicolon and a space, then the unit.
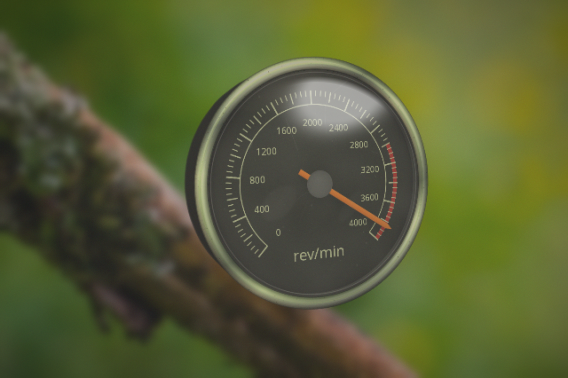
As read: 3850; rpm
